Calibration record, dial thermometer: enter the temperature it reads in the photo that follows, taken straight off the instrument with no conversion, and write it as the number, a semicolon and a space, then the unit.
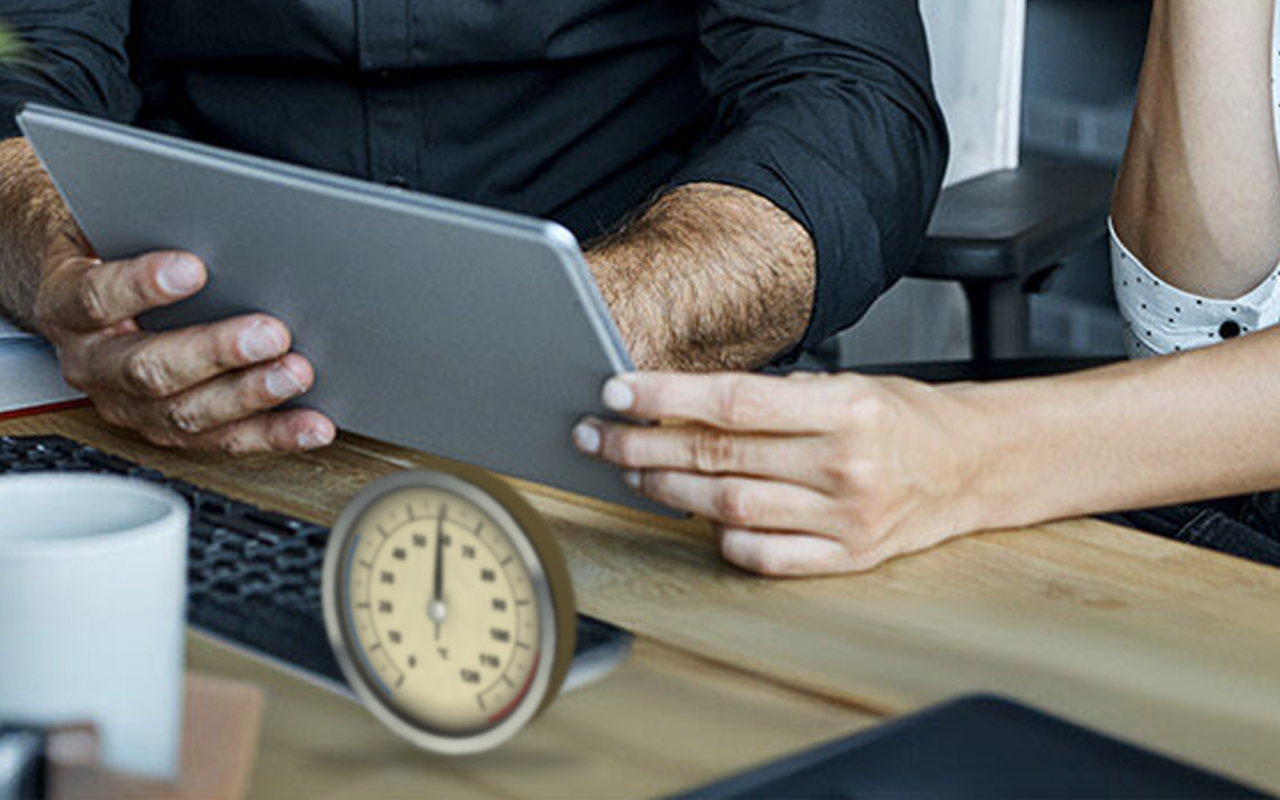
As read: 60; °C
